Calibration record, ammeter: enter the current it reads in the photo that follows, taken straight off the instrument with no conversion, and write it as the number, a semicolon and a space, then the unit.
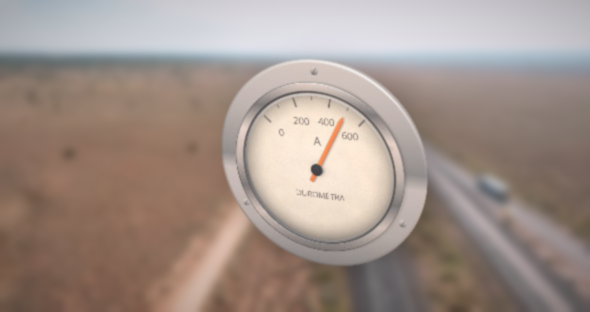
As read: 500; A
